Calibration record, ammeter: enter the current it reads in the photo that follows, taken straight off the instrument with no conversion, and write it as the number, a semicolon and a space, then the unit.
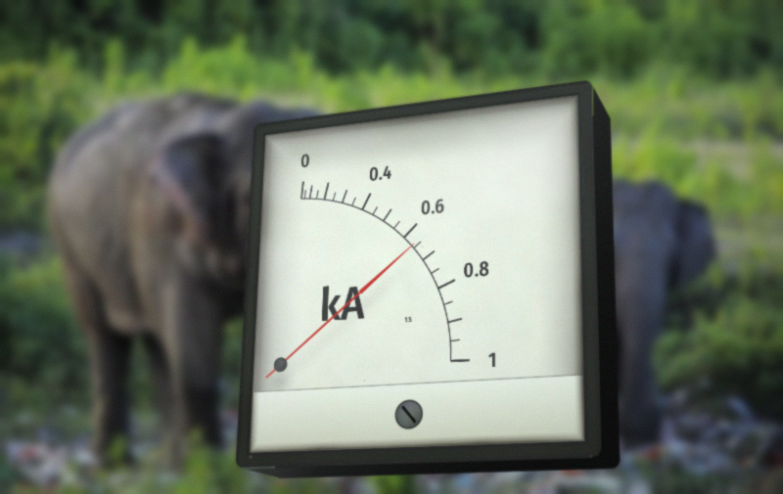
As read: 0.65; kA
